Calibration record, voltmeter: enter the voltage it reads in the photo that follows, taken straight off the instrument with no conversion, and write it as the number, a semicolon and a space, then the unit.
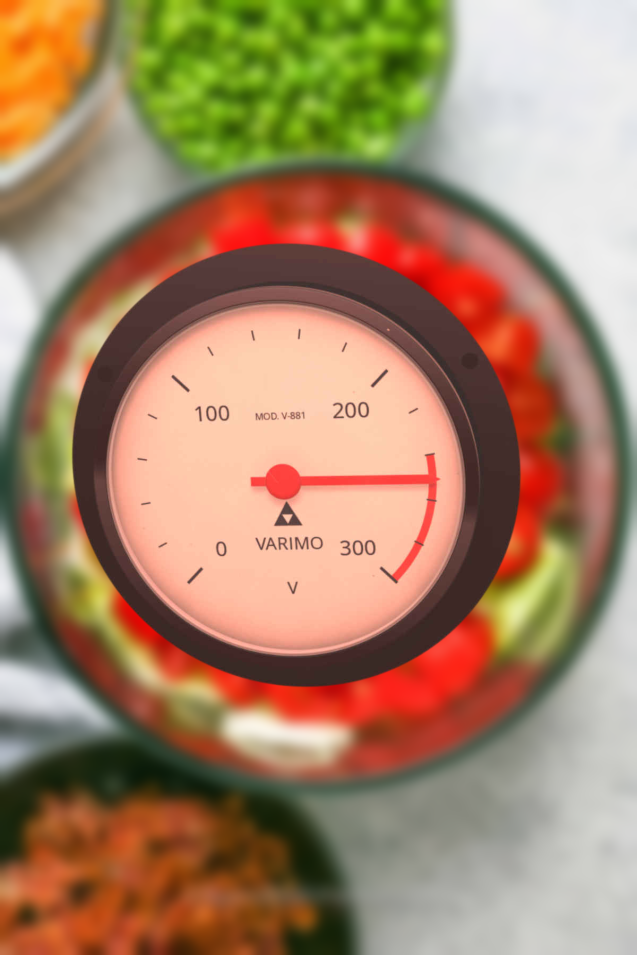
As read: 250; V
